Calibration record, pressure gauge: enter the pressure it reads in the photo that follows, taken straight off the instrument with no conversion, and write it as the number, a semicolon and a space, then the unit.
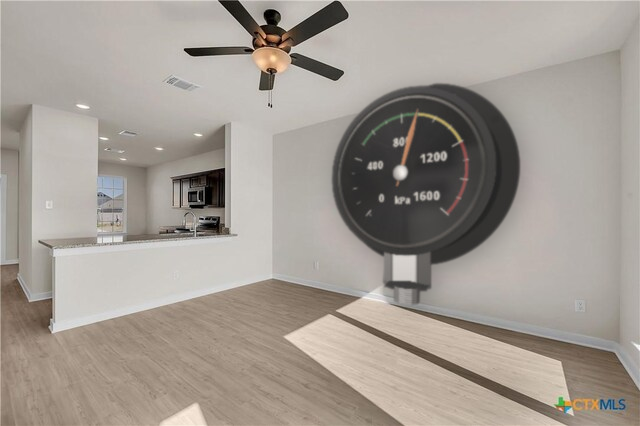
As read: 900; kPa
